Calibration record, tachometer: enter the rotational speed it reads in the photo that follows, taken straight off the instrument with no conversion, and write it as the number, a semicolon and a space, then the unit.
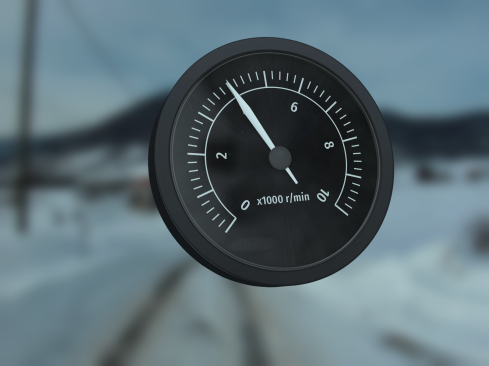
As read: 4000; rpm
